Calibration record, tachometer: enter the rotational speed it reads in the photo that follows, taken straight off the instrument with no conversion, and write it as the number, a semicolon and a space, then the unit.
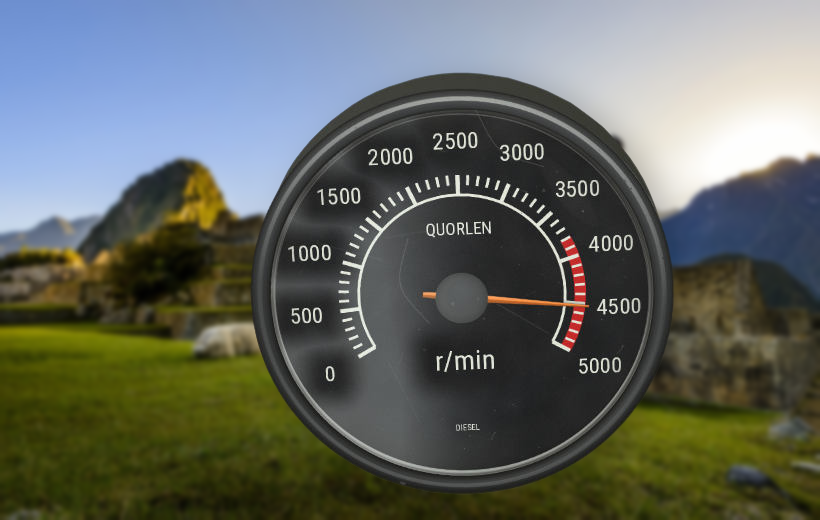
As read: 4500; rpm
